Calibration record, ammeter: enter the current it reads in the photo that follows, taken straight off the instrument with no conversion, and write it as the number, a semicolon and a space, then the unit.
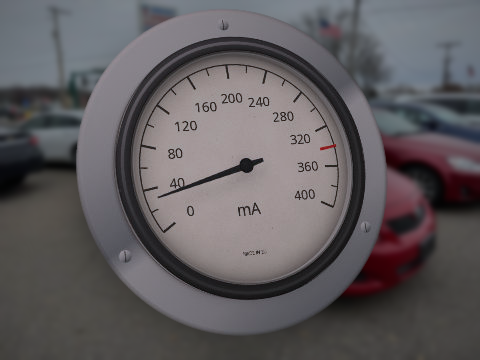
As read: 30; mA
